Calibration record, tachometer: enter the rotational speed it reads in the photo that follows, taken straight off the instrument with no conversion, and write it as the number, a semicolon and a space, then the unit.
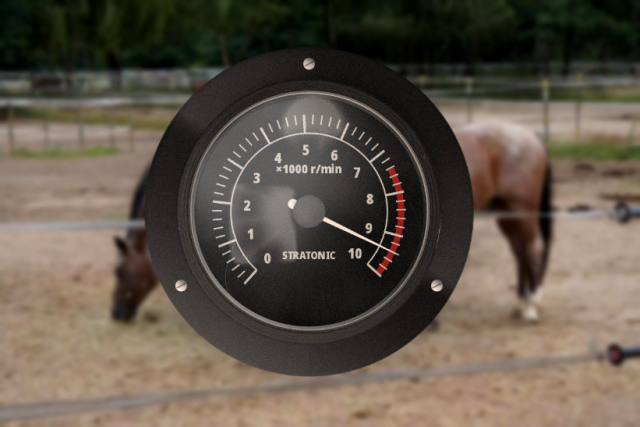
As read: 9400; rpm
